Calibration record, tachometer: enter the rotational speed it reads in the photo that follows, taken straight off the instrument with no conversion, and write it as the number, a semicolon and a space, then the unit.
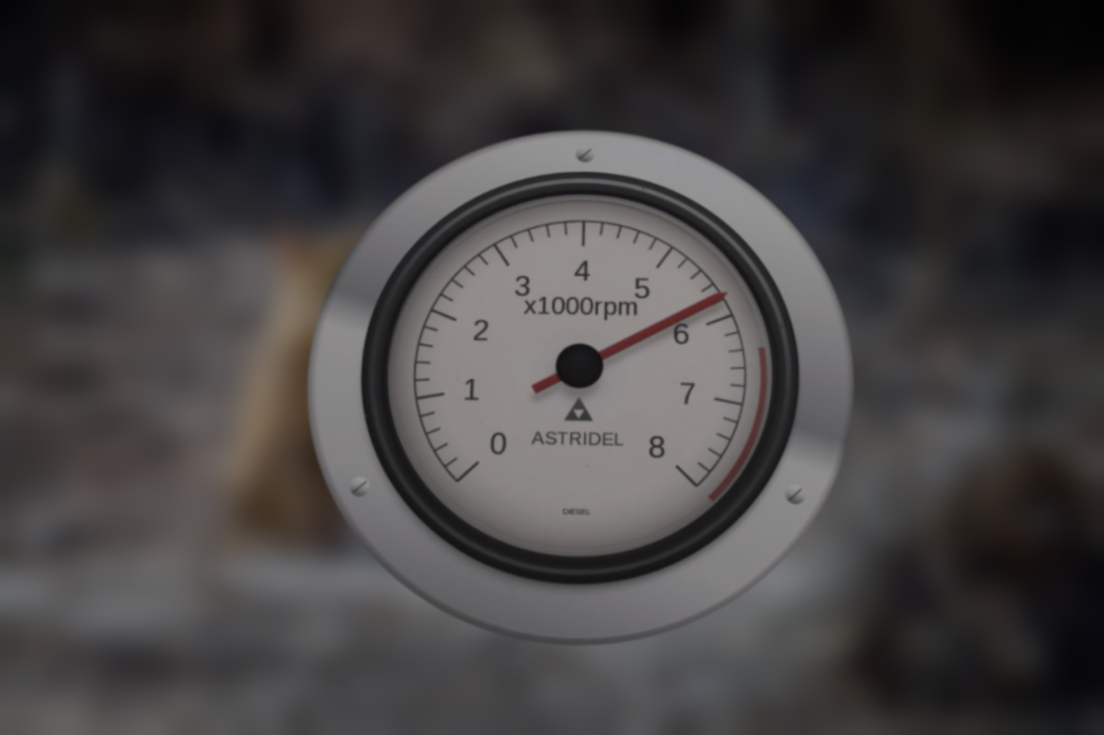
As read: 5800; rpm
